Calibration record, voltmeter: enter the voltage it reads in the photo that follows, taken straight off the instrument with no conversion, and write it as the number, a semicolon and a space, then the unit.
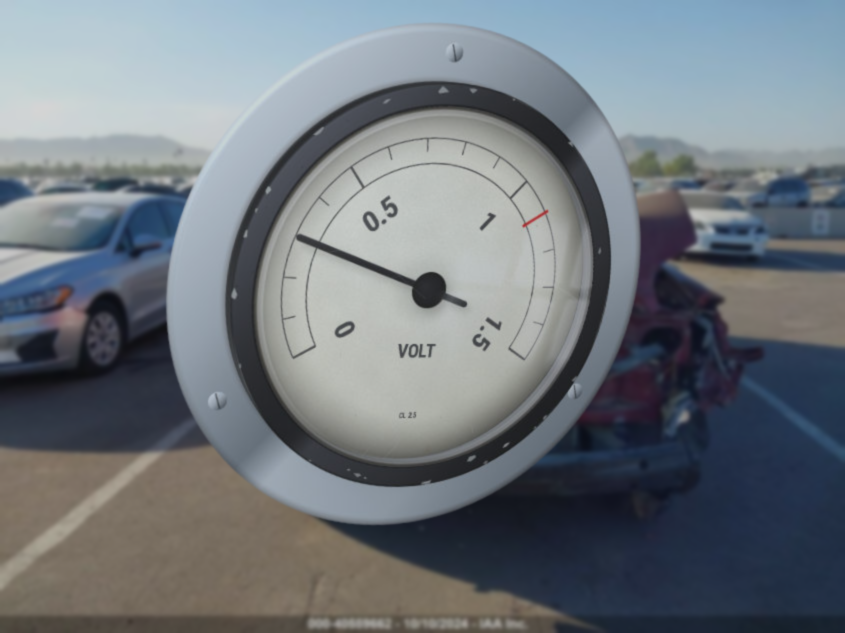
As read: 0.3; V
